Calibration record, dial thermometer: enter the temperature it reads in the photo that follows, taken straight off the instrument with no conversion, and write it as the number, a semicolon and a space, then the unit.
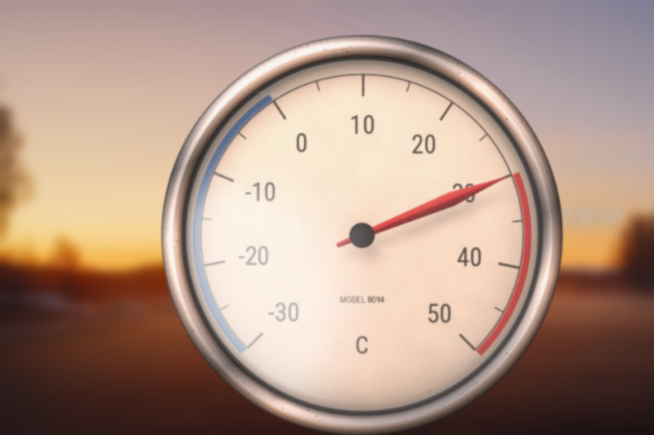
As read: 30; °C
